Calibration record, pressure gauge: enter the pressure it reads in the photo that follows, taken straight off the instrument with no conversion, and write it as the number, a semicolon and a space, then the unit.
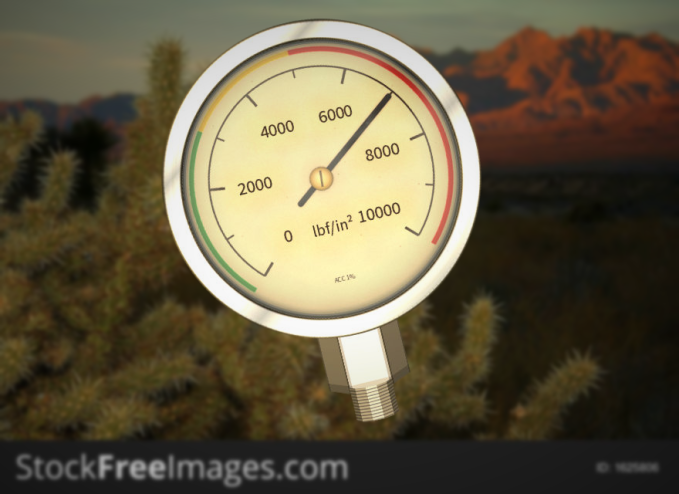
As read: 7000; psi
